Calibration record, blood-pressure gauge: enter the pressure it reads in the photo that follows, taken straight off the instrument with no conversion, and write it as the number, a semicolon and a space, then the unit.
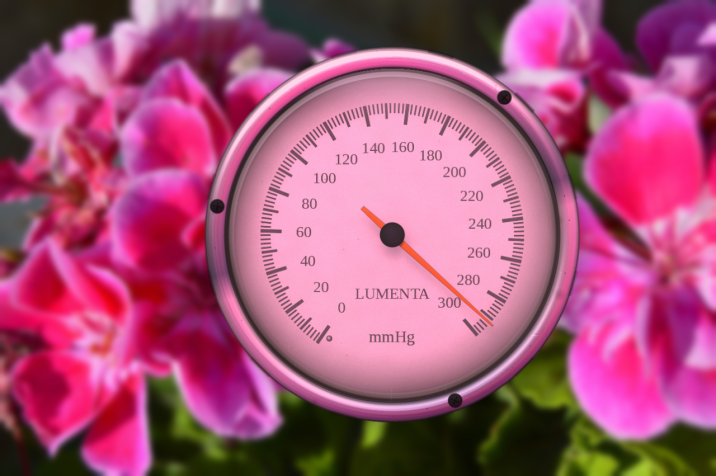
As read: 292; mmHg
